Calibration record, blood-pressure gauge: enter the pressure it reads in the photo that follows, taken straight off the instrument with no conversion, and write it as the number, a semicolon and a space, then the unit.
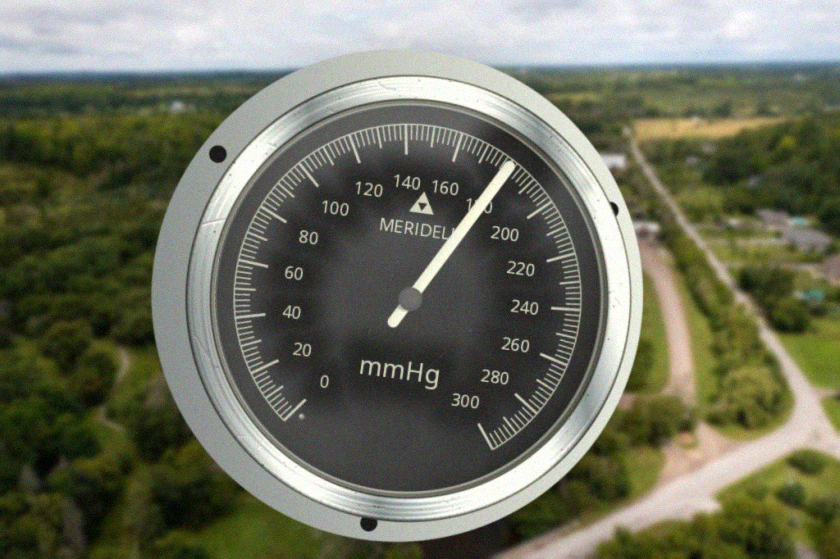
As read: 180; mmHg
